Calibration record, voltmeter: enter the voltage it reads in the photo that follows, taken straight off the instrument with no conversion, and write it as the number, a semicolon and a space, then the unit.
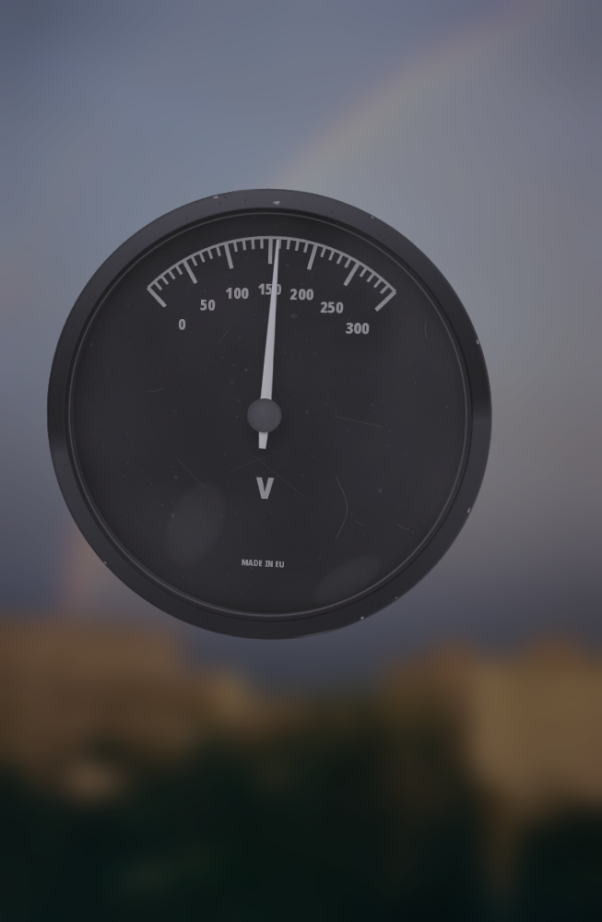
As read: 160; V
